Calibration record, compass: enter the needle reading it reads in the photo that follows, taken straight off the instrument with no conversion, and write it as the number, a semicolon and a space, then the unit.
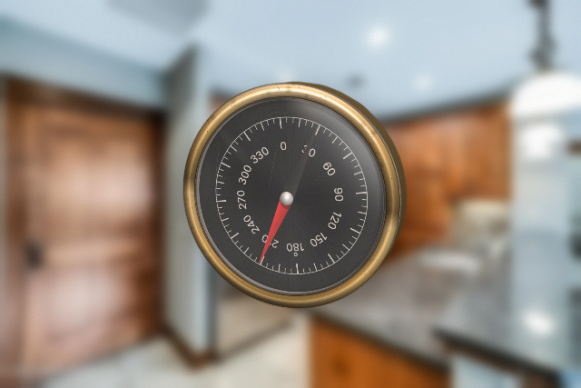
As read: 210; °
